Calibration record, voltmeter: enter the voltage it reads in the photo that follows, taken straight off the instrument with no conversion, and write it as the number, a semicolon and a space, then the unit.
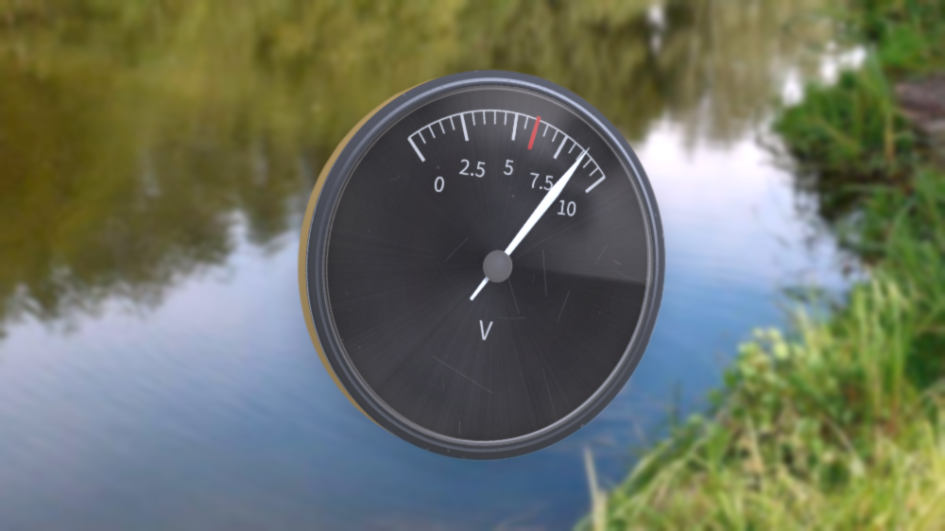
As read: 8.5; V
